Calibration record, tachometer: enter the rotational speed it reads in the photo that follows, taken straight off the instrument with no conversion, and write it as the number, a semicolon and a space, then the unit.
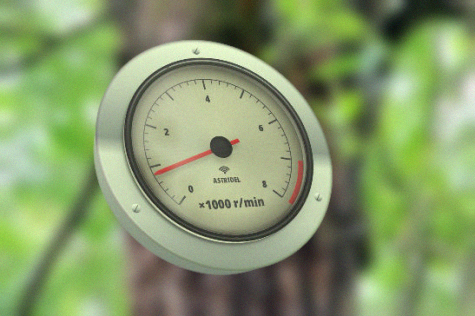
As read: 800; rpm
